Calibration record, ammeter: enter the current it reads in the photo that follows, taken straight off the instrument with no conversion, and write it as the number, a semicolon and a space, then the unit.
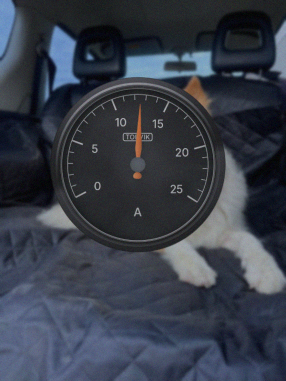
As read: 12.5; A
